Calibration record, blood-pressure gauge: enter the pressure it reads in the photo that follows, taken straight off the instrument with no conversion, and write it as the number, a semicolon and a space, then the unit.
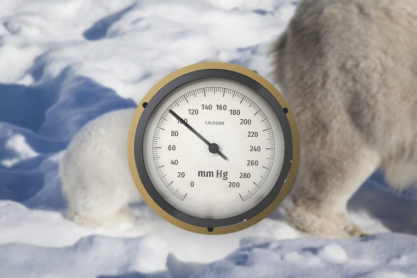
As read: 100; mmHg
